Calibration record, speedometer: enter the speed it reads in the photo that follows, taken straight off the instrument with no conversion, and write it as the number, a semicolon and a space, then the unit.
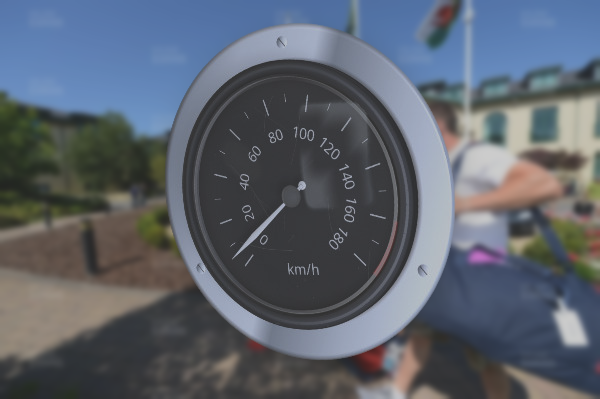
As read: 5; km/h
